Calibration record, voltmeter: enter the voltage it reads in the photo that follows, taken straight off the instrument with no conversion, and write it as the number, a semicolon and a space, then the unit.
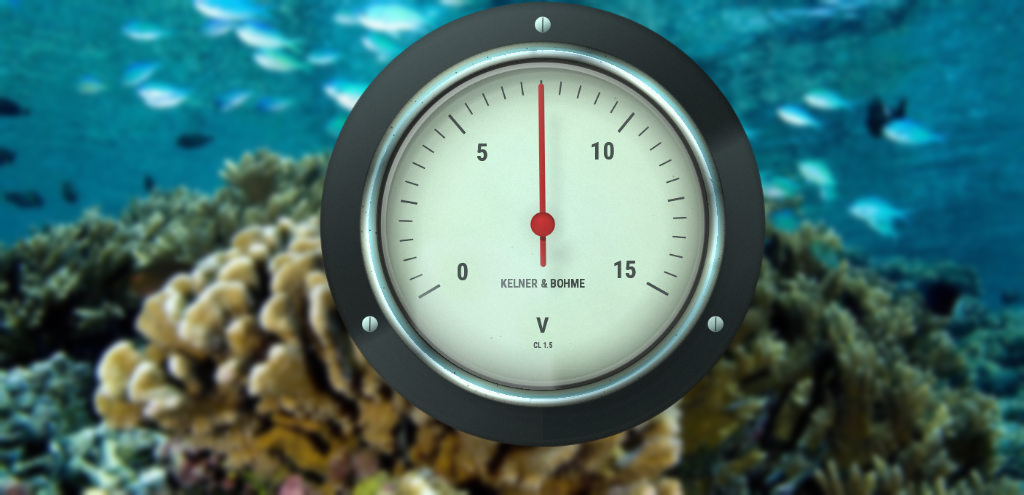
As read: 7.5; V
